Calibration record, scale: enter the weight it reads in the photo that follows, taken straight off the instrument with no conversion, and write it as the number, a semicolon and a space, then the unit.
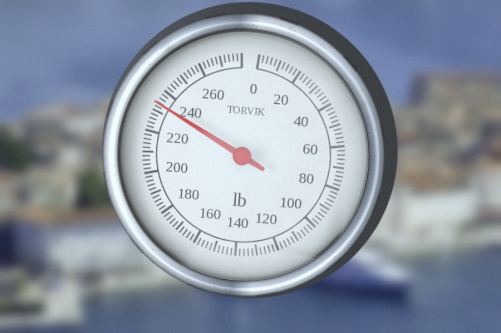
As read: 234; lb
